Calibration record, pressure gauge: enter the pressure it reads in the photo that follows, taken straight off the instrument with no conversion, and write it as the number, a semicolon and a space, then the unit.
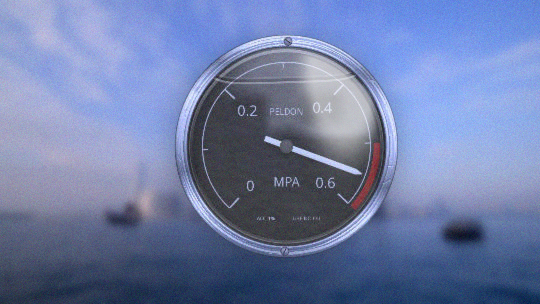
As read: 0.55; MPa
